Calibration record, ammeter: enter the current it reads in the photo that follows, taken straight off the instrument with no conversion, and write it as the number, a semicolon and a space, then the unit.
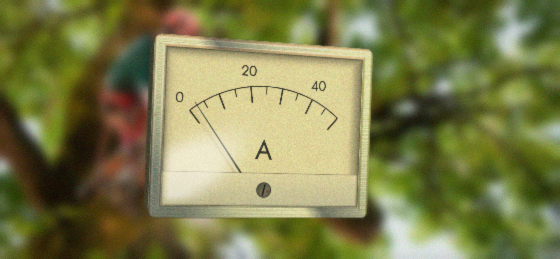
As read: 2.5; A
